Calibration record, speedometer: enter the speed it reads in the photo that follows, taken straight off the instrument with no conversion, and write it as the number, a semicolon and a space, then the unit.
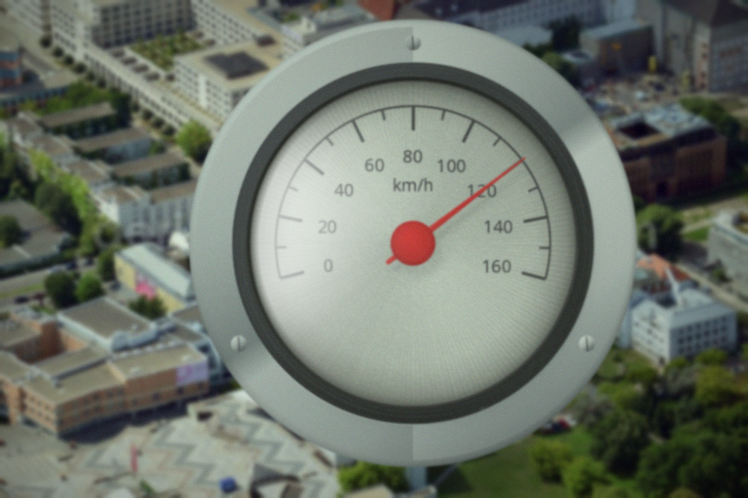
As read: 120; km/h
